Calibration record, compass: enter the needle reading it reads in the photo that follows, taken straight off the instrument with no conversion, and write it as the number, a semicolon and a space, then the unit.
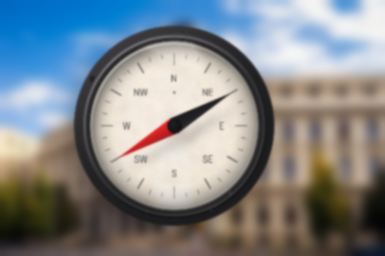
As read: 240; °
